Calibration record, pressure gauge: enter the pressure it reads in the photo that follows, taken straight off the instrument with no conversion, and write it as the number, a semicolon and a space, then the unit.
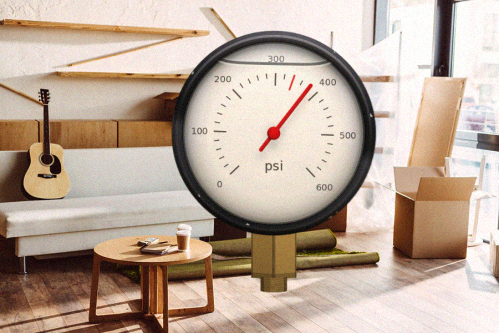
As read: 380; psi
